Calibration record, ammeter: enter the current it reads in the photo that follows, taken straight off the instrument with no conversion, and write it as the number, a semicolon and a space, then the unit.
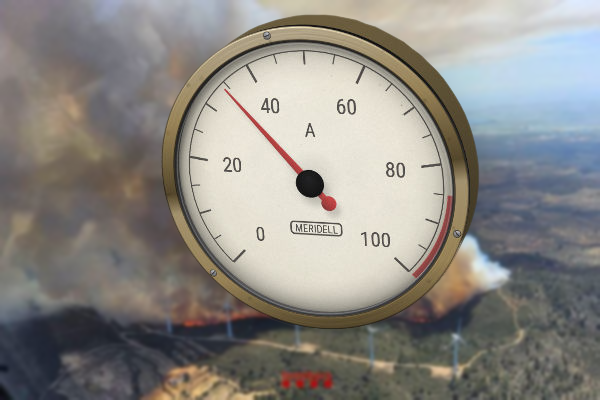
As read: 35; A
